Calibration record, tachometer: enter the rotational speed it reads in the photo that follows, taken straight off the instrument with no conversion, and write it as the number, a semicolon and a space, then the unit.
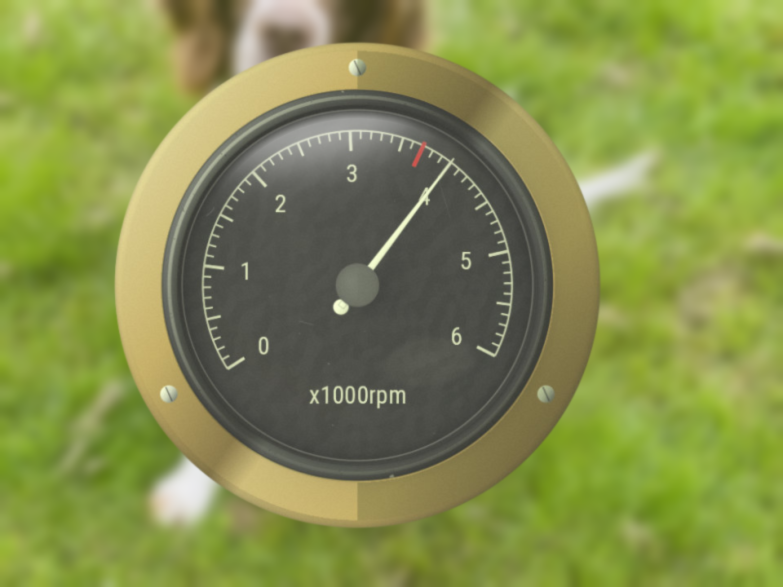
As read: 4000; rpm
